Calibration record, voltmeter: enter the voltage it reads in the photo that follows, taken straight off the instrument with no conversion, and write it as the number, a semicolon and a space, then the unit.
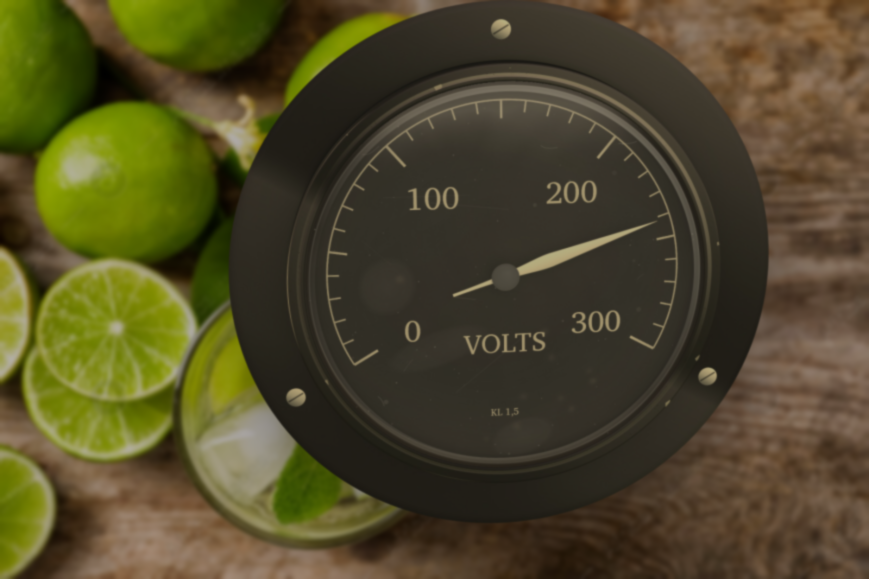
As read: 240; V
